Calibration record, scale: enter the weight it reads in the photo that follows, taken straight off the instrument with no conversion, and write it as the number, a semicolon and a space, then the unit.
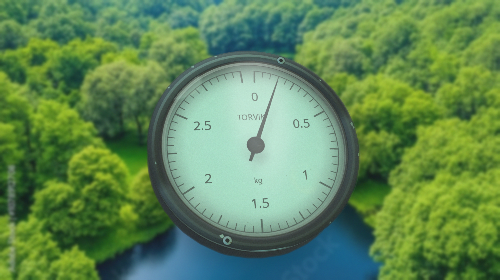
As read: 0.15; kg
